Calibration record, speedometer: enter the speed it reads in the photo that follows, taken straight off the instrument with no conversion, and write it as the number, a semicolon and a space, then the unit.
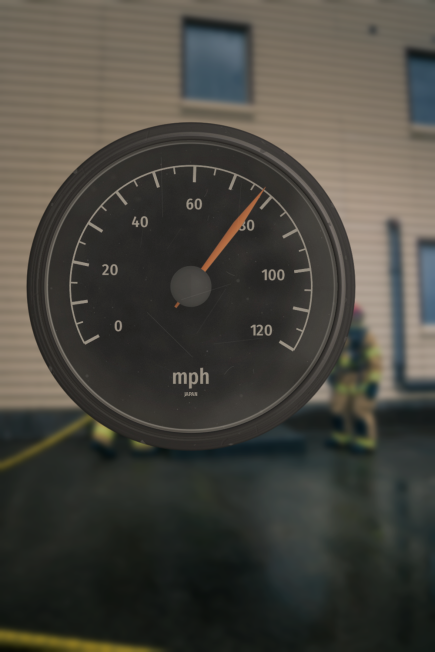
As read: 77.5; mph
